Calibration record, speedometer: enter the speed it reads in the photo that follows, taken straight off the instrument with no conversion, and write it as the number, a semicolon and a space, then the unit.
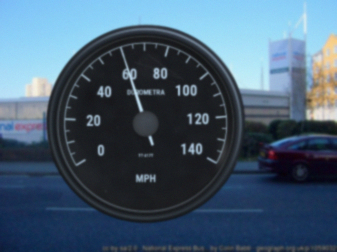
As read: 60; mph
